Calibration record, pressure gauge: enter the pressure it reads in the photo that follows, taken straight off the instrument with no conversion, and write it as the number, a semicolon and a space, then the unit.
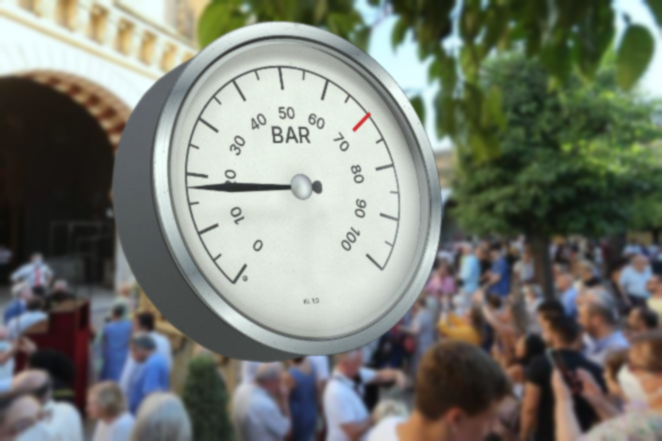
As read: 17.5; bar
